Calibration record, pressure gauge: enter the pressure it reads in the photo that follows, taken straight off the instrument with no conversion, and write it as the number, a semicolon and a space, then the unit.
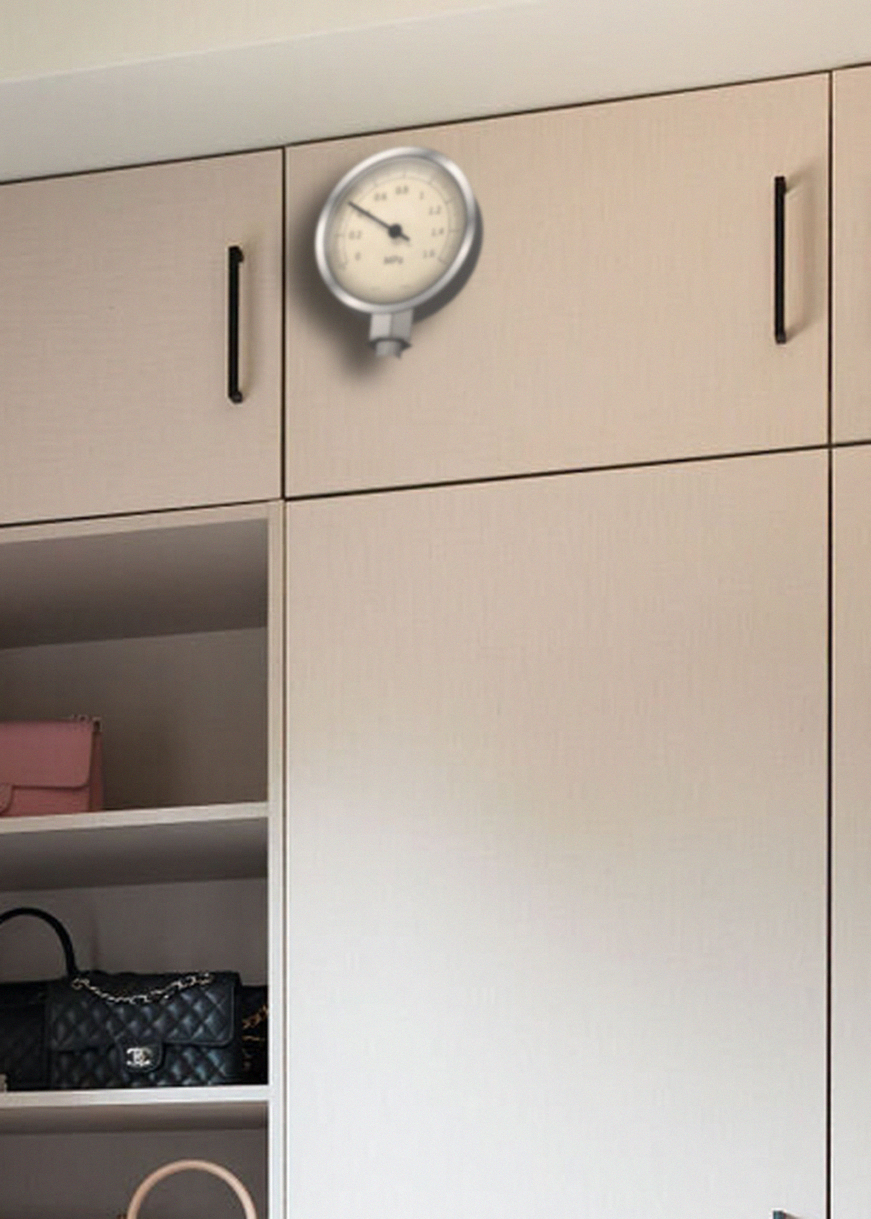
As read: 0.4; MPa
